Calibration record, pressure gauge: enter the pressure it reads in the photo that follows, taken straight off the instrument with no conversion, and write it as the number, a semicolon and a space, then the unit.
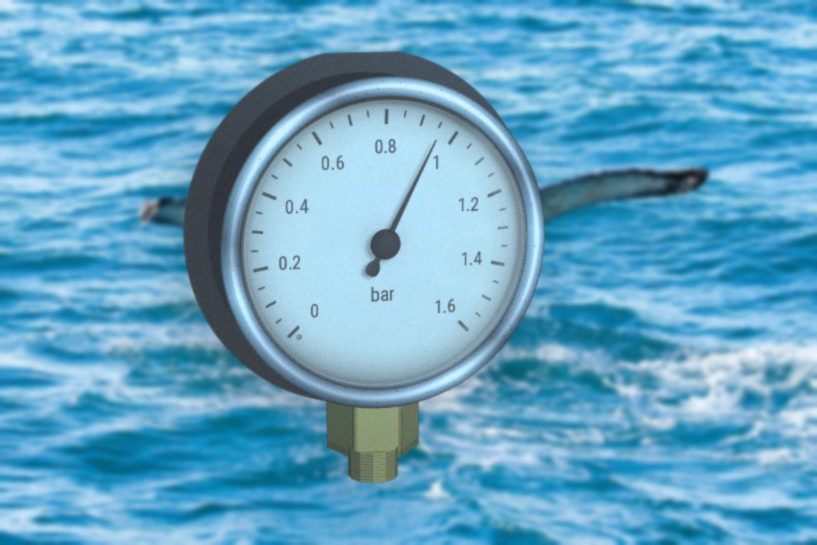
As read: 0.95; bar
